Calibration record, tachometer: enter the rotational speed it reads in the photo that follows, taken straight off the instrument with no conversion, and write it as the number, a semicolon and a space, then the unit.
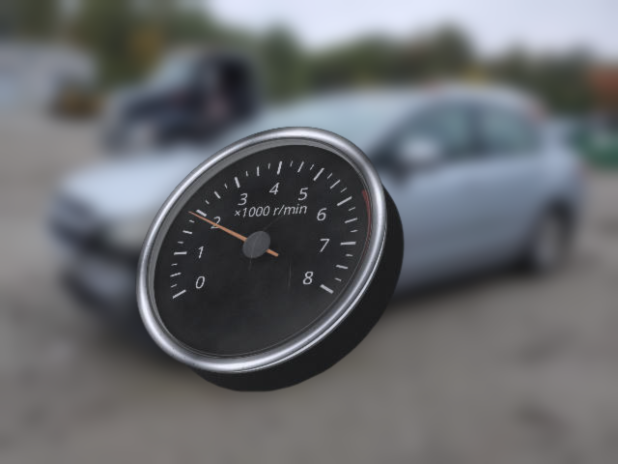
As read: 1875; rpm
